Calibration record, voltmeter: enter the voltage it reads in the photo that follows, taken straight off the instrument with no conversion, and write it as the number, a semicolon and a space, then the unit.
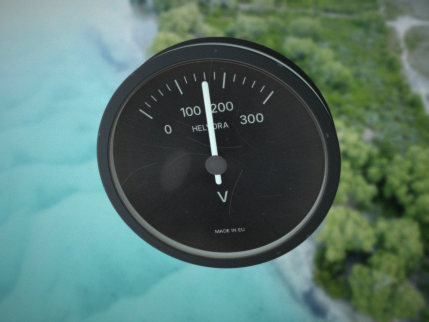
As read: 160; V
